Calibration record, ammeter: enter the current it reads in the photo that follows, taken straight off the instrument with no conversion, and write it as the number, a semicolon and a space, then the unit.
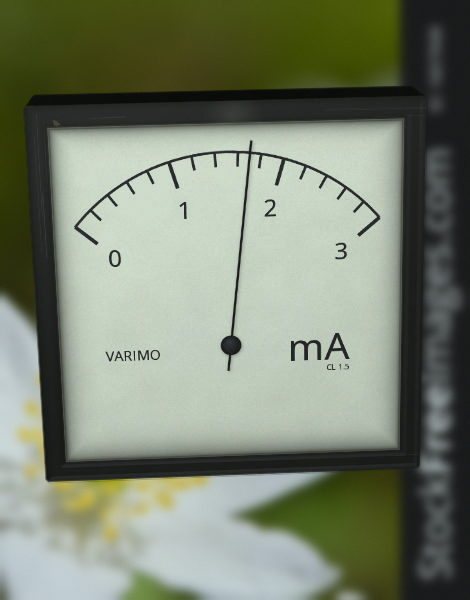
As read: 1.7; mA
